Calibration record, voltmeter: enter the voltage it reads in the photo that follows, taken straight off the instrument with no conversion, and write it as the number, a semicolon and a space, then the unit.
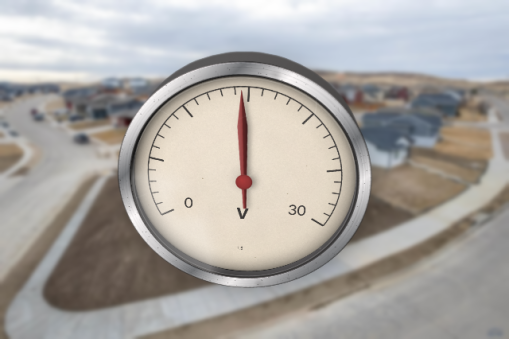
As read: 14.5; V
